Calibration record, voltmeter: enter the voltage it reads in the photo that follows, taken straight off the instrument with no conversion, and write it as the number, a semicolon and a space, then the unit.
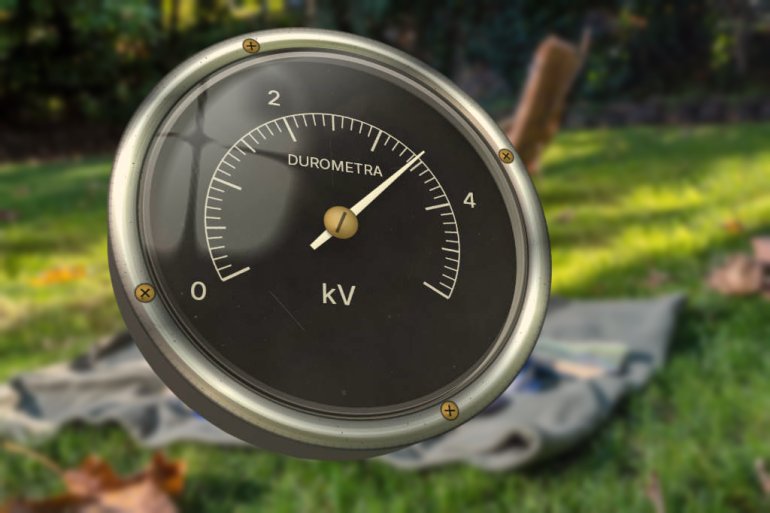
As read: 3.45; kV
